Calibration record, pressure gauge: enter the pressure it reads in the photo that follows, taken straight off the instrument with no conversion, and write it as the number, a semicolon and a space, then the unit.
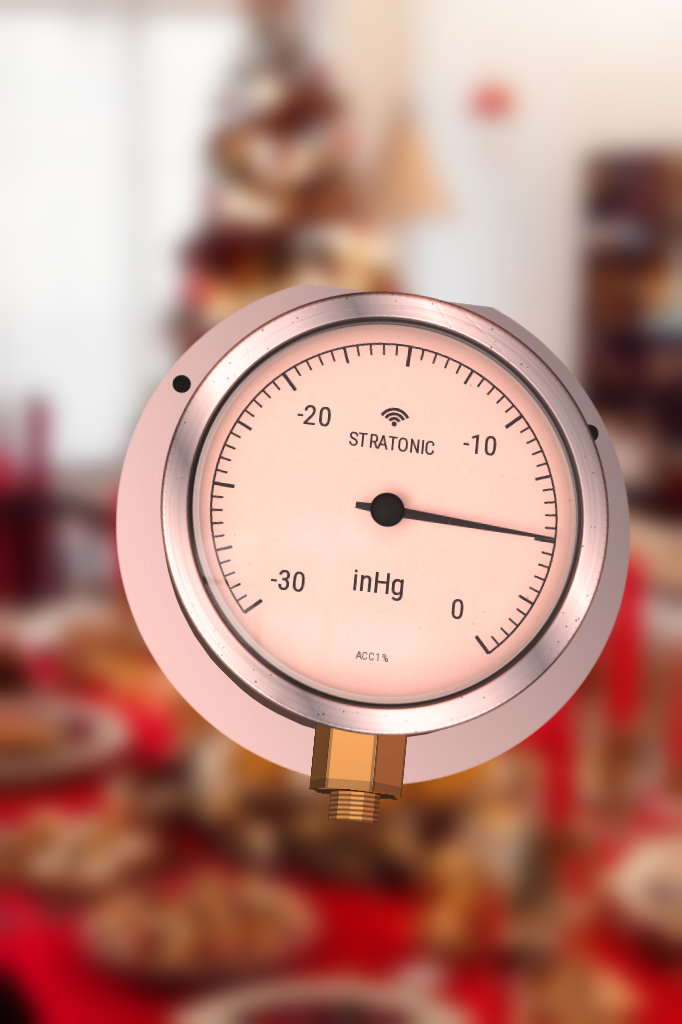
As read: -5; inHg
